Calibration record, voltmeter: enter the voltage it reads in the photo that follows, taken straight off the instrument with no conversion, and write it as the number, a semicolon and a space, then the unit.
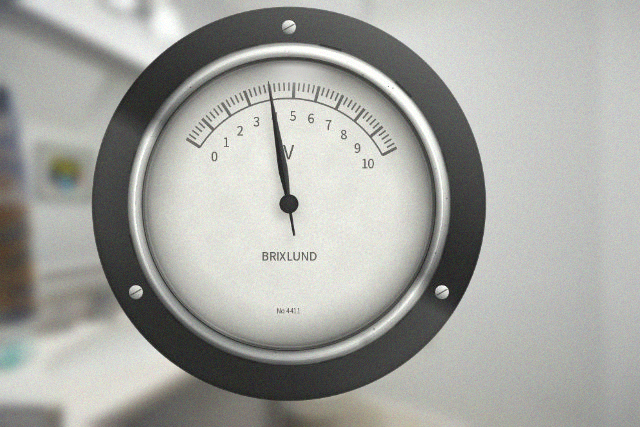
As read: 4; V
